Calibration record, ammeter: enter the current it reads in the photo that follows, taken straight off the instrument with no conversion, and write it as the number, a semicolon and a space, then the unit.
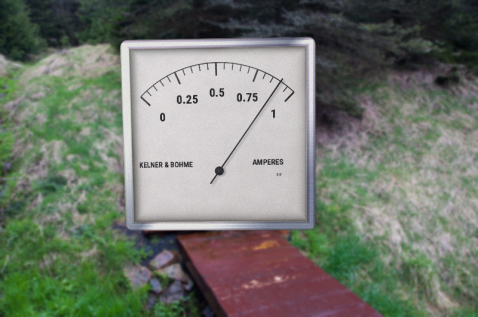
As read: 0.9; A
